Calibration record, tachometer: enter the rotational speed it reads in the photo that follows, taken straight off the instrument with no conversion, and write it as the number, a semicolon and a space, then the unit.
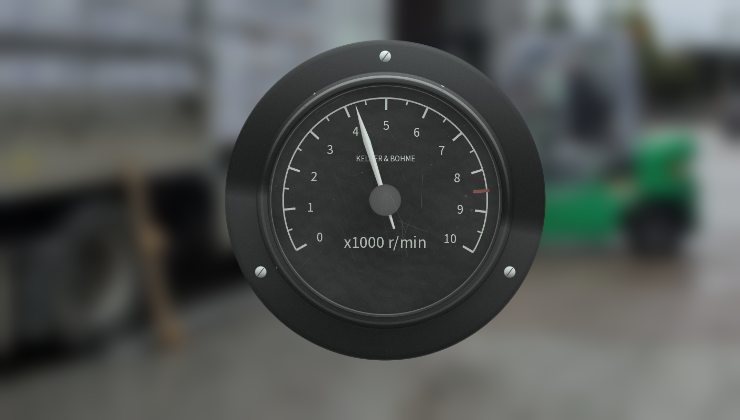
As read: 4250; rpm
